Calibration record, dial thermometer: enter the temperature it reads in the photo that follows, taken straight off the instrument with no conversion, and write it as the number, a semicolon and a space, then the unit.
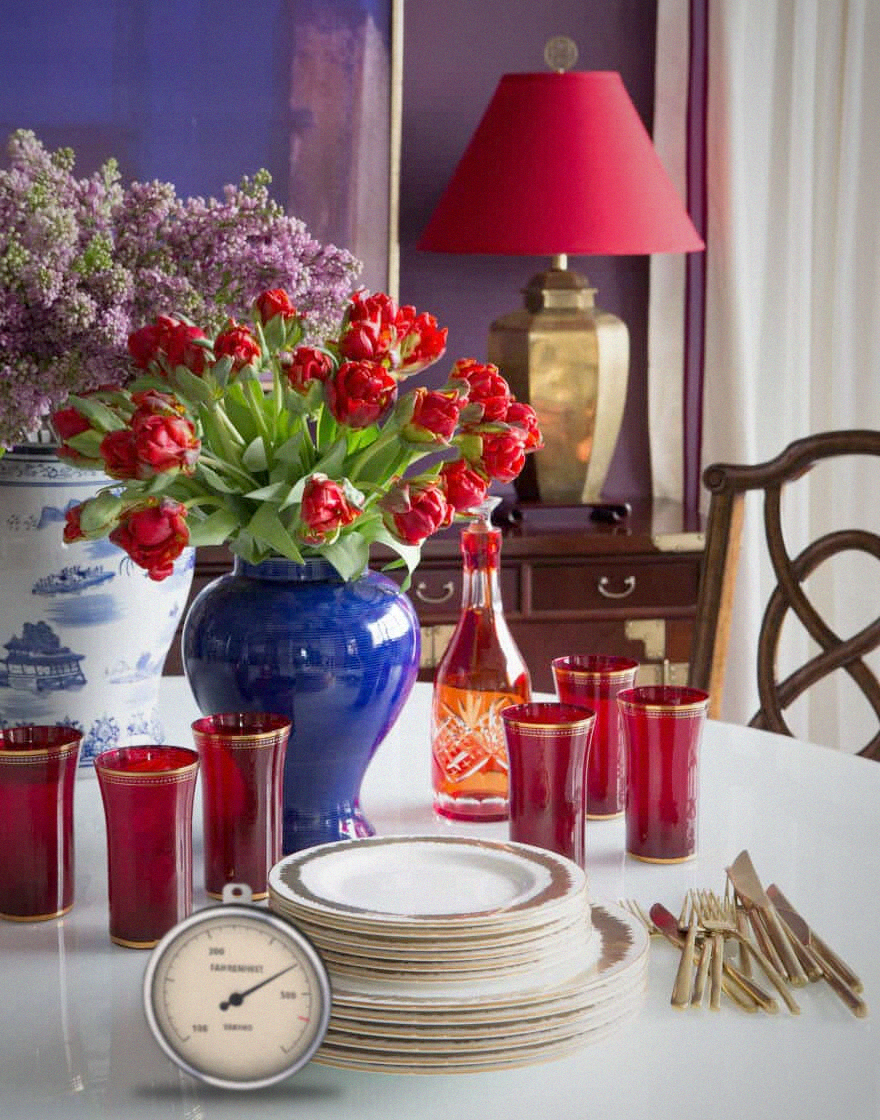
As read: 450; °F
